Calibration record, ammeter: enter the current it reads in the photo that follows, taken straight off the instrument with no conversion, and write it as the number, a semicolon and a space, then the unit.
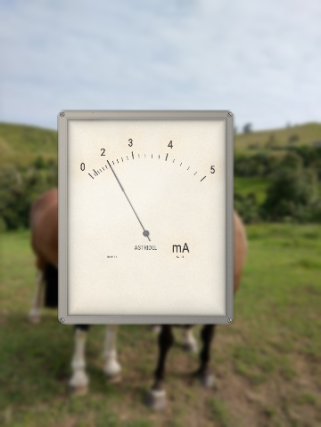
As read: 2; mA
